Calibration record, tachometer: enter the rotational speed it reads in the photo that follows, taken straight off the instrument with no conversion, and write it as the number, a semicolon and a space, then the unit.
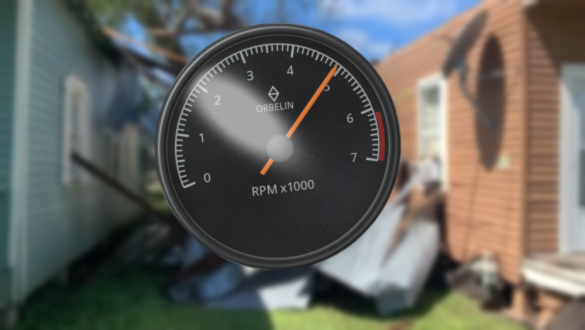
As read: 4900; rpm
